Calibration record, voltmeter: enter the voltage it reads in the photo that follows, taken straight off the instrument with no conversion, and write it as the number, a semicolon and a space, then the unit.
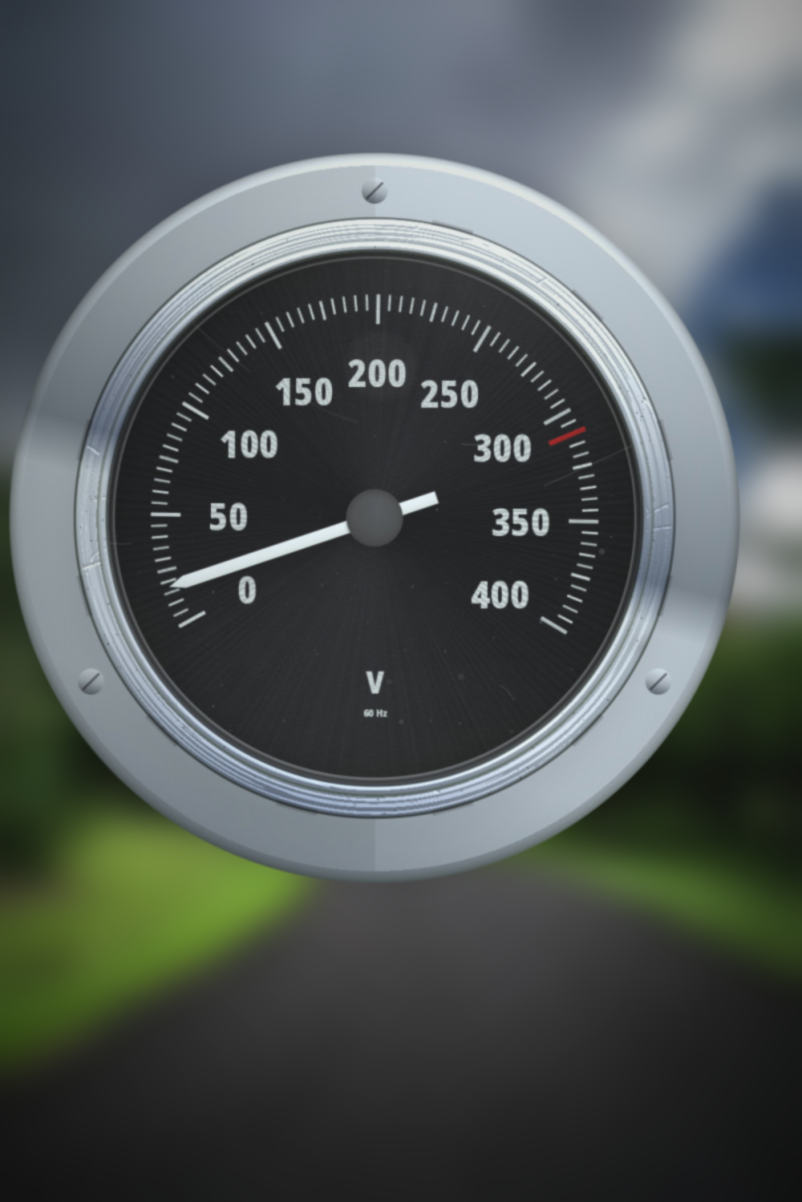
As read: 17.5; V
